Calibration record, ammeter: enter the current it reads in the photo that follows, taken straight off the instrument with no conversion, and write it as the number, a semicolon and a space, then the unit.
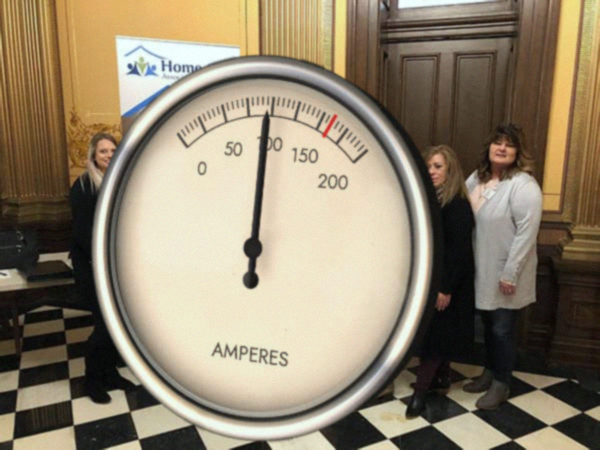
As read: 100; A
